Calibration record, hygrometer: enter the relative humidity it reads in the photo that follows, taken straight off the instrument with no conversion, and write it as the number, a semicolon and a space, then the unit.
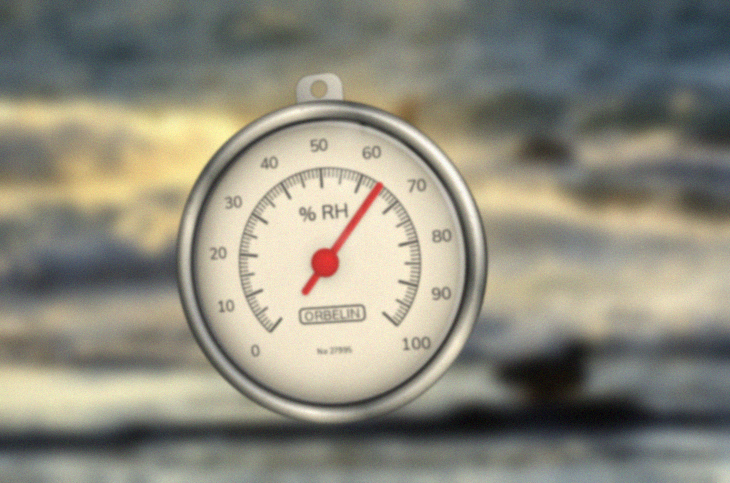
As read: 65; %
